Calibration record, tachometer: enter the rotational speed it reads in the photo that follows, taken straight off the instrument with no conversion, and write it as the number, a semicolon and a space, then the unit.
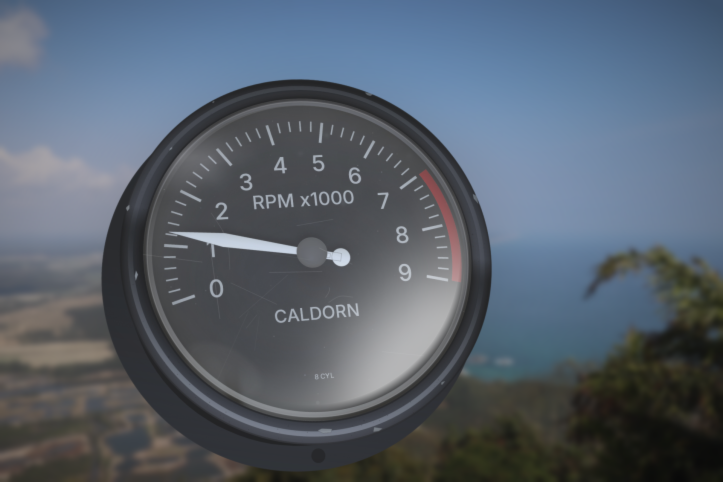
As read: 1200; rpm
